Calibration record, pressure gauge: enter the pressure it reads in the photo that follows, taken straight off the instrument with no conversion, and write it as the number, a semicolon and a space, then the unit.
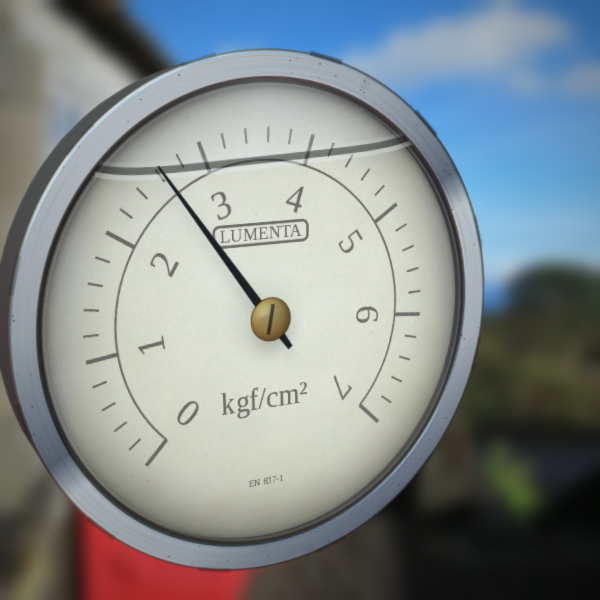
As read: 2.6; kg/cm²
